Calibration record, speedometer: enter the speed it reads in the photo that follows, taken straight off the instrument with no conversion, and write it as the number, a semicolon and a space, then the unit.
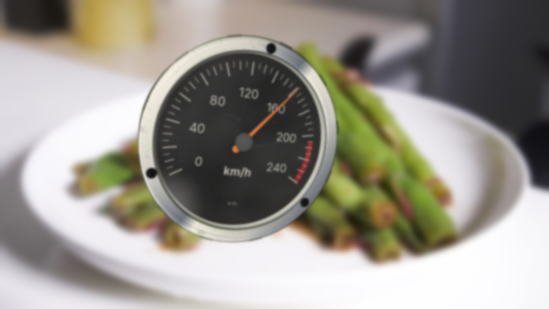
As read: 160; km/h
